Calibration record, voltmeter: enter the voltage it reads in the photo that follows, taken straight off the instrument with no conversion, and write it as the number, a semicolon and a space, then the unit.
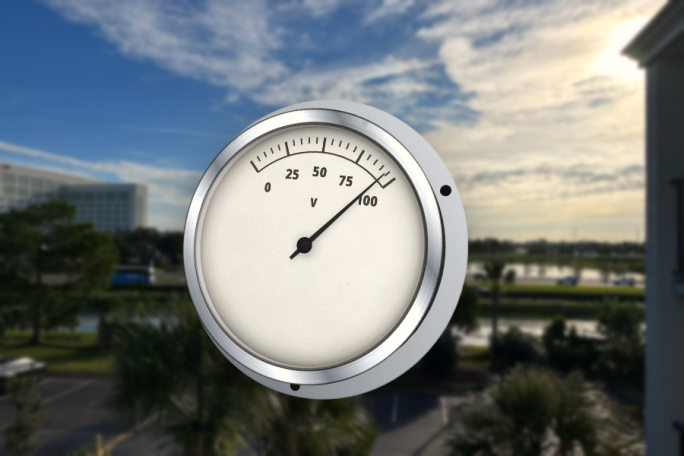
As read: 95; V
